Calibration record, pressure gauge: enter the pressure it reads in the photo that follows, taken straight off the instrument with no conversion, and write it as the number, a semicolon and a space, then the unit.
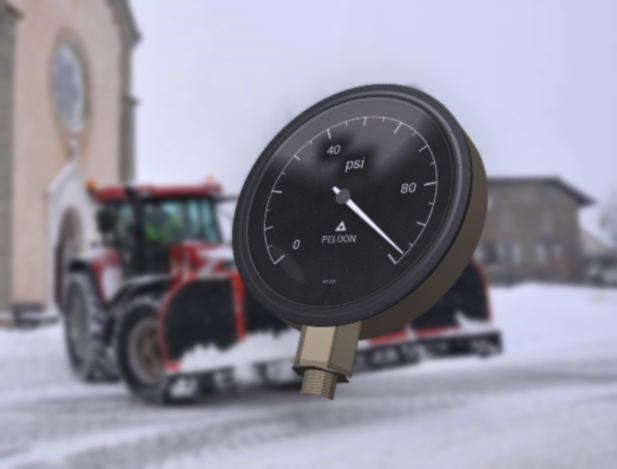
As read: 97.5; psi
